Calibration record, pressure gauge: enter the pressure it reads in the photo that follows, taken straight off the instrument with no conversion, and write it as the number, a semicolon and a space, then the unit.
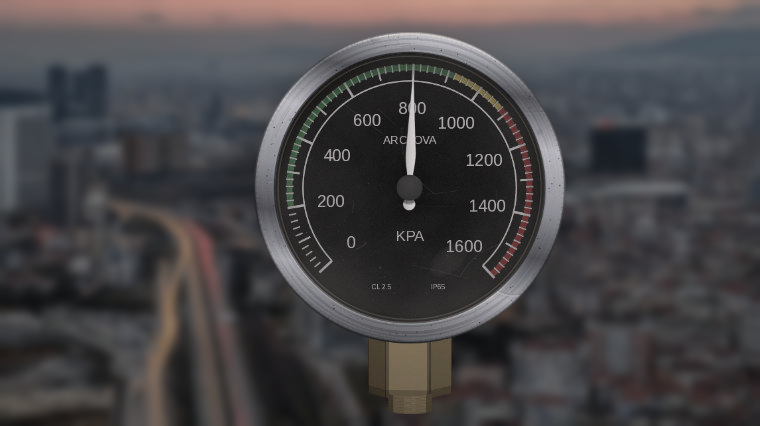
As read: 800; kPa
